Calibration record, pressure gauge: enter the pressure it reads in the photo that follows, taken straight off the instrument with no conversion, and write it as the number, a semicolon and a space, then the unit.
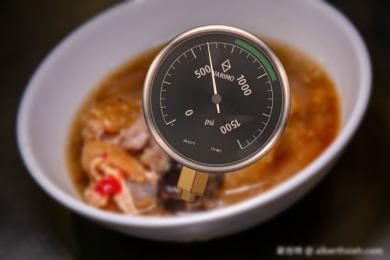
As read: 600; psi
